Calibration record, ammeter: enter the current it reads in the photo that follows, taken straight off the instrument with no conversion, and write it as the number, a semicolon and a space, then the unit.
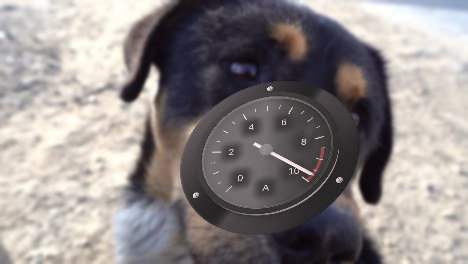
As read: 9.75; A
